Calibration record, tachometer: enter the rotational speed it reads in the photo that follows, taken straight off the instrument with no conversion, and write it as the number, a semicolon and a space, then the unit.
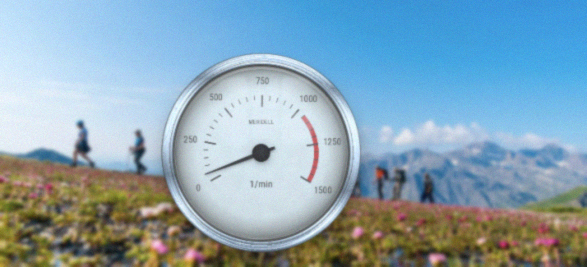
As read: 50; rpm
